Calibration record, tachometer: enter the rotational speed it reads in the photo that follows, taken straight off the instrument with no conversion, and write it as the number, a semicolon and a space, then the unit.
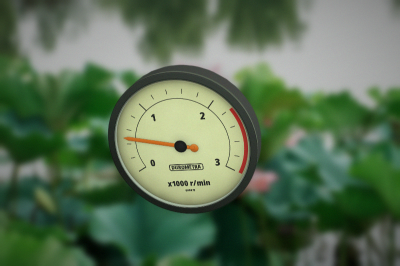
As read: 500; rpm
